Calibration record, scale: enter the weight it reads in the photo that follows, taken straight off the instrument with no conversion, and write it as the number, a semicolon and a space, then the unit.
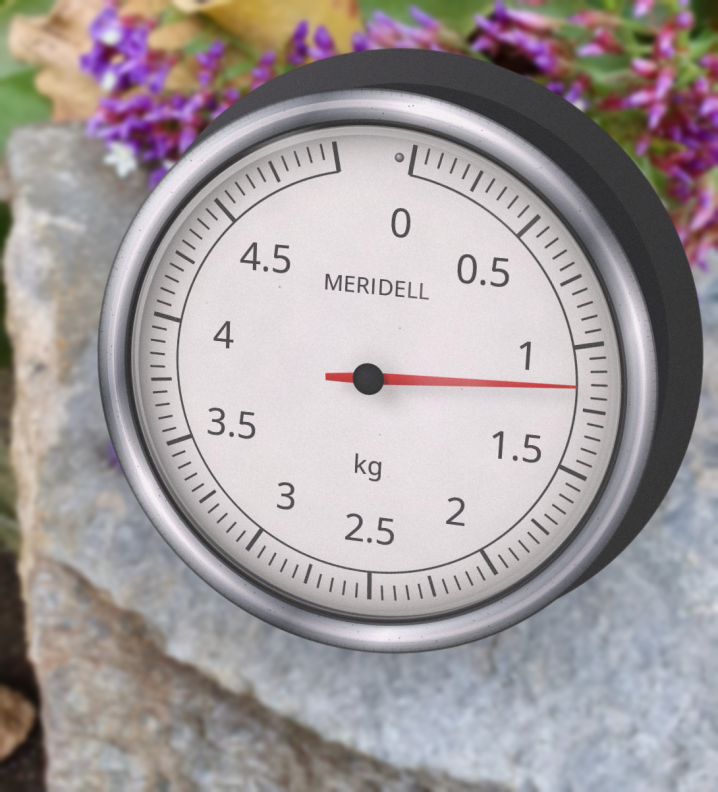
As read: 1.15; kg
